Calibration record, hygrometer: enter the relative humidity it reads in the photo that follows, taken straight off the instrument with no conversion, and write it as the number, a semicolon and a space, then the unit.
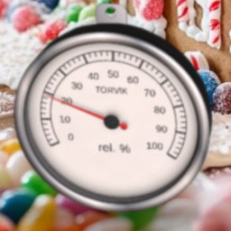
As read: 20; %
